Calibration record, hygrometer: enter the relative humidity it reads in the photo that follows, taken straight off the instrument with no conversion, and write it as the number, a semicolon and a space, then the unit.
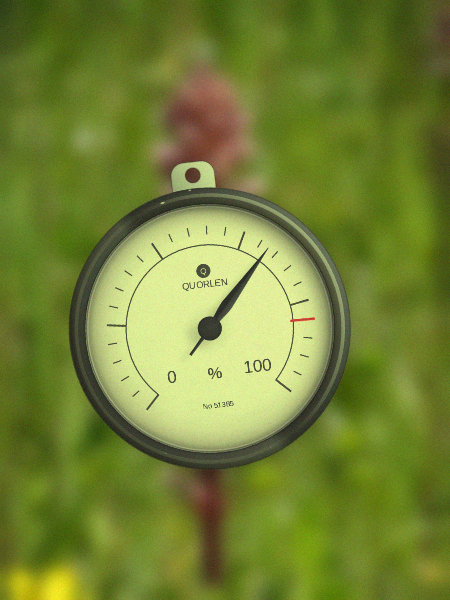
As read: 66; %
